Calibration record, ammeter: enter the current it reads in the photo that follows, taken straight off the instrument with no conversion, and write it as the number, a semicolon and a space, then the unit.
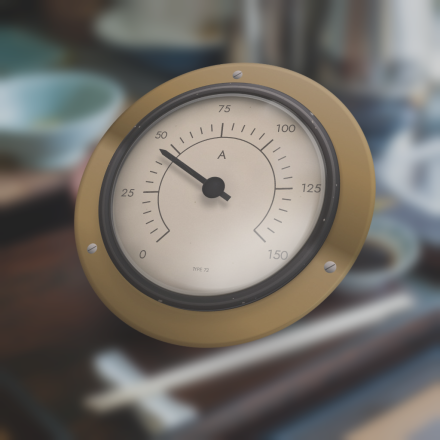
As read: 45; A
